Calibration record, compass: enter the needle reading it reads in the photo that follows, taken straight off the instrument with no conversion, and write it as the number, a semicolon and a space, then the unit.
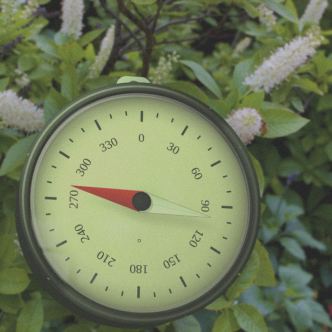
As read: 280; °
